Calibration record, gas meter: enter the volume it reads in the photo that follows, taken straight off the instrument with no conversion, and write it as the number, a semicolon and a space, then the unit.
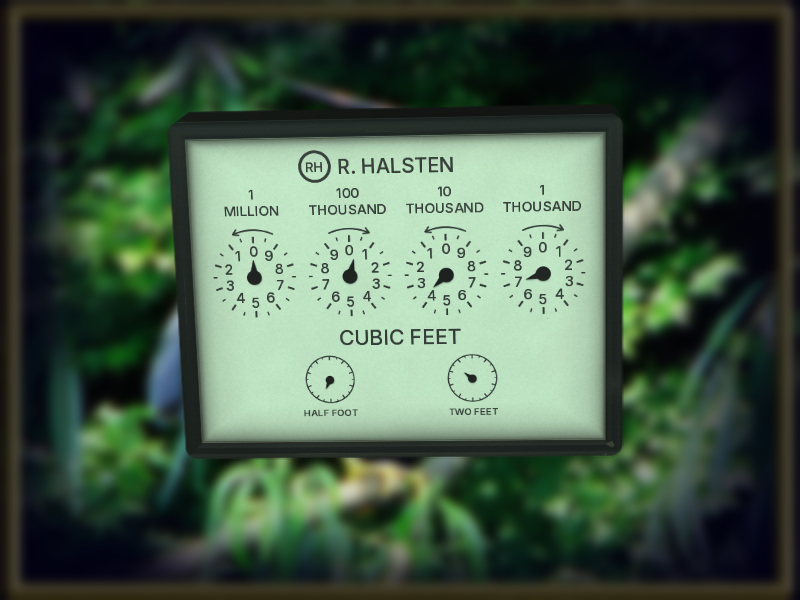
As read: 3700; ft³
